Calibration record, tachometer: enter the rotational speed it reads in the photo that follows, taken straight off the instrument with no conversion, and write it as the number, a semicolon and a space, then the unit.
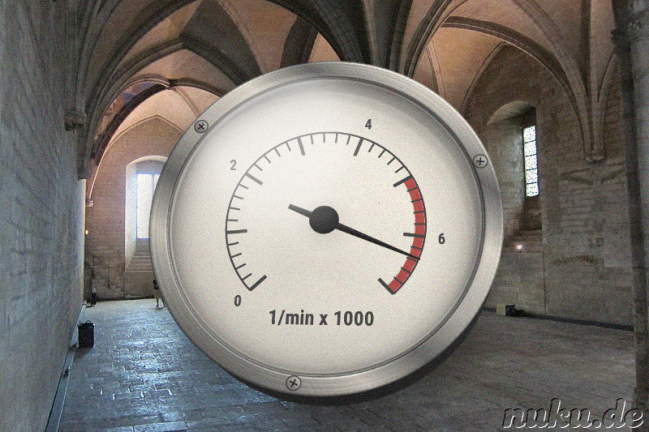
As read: 6400; rpm
